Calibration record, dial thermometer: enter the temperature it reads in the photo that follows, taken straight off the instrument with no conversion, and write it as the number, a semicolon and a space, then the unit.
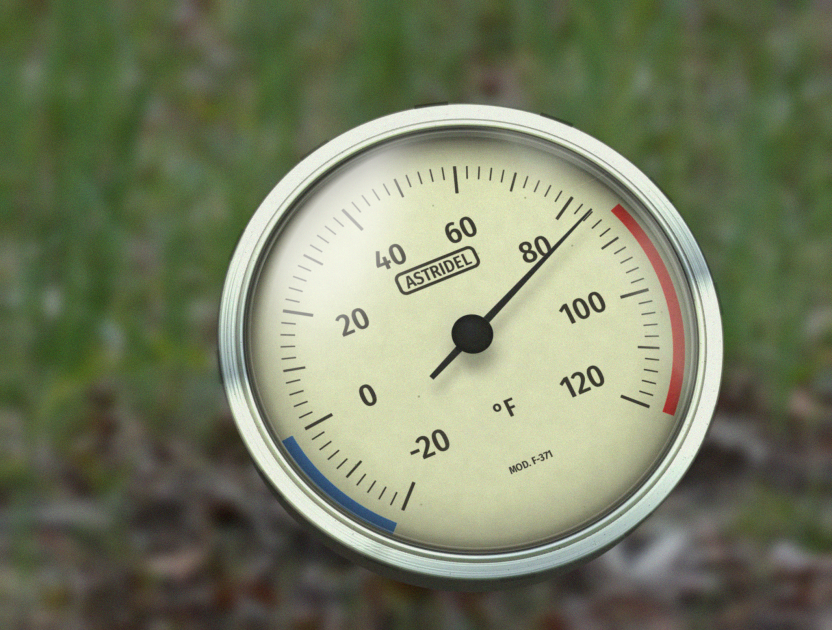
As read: 84; °F
